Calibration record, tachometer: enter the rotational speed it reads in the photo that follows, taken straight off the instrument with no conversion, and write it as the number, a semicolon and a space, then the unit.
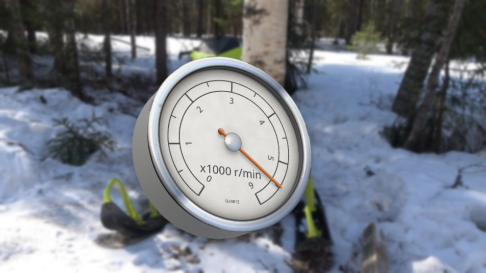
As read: 5500; rpm
